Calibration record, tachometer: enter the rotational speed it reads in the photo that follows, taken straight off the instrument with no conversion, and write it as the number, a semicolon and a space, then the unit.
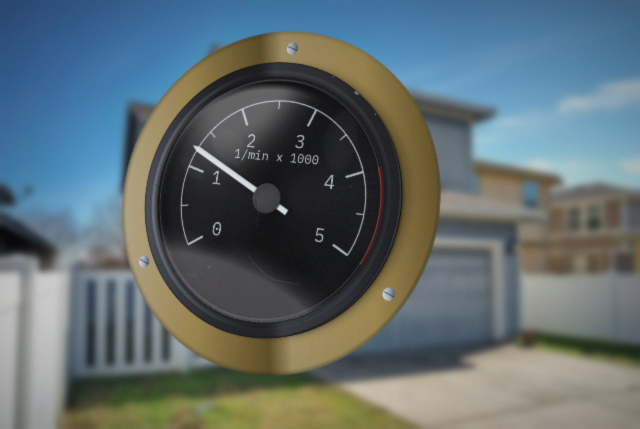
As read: 1250; rpm
